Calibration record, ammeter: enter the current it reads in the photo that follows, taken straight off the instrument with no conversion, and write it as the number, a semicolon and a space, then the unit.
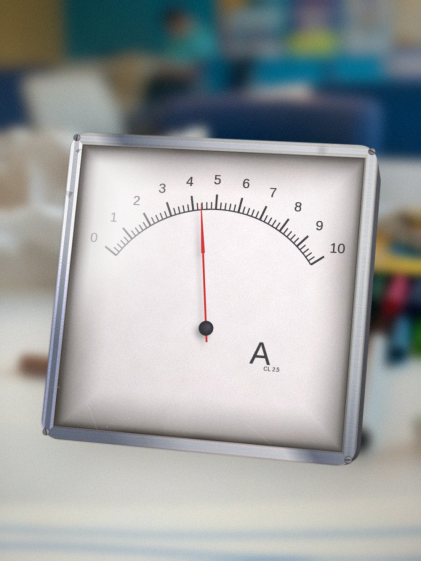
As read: 4.4; A
